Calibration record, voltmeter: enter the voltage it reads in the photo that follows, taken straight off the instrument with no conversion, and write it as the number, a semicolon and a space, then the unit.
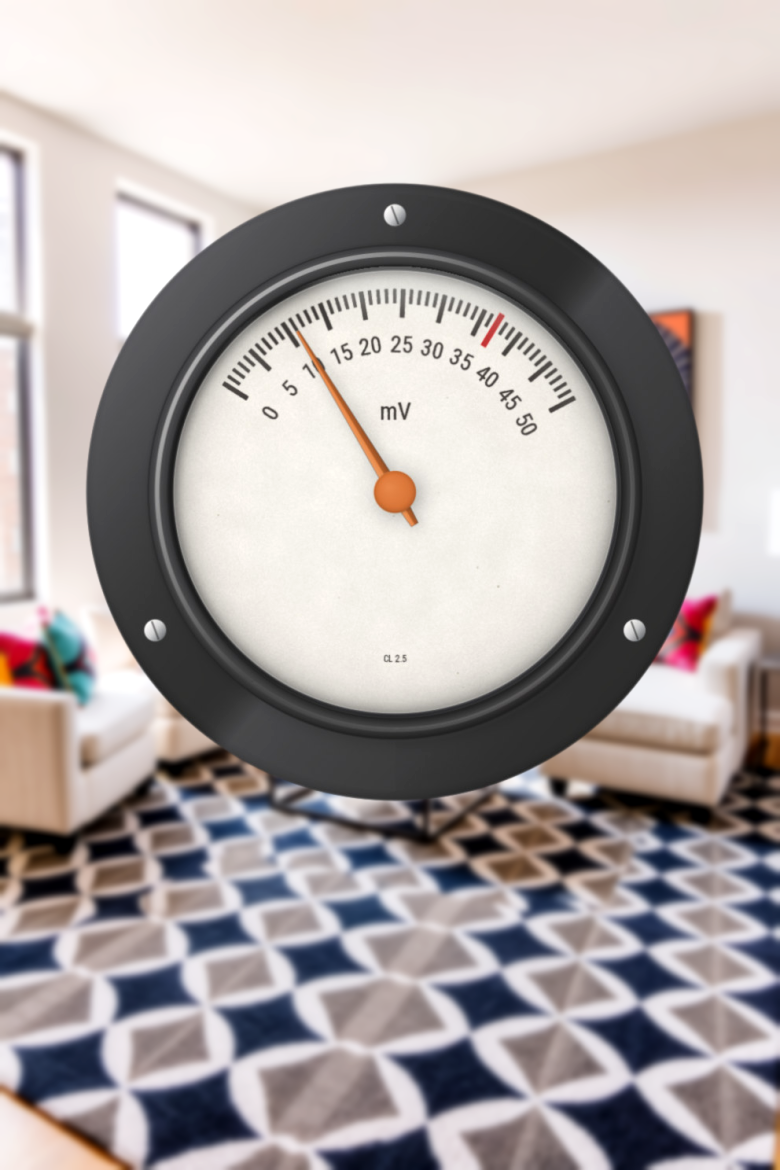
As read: 11; mV
